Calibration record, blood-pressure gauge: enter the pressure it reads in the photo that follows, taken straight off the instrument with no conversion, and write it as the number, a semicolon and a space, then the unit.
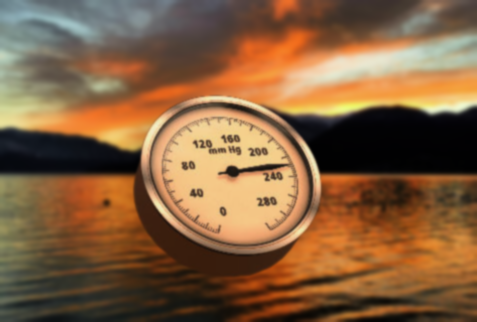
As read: 230; mmHg
